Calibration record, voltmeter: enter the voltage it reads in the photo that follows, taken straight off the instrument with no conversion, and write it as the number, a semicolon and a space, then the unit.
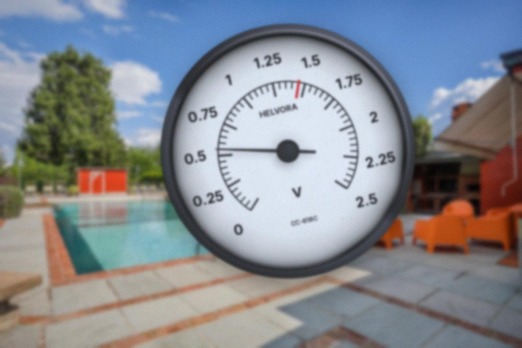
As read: 0.55; V
